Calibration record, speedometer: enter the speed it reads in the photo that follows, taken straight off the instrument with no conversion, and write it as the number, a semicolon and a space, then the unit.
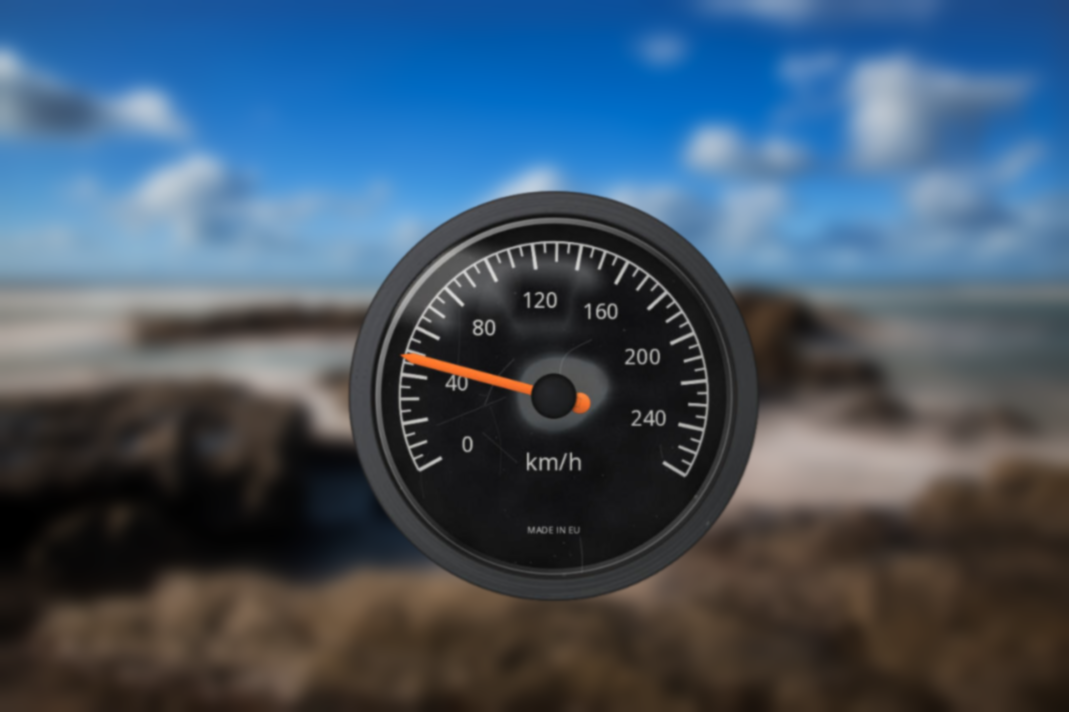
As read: 47.5; km/h
